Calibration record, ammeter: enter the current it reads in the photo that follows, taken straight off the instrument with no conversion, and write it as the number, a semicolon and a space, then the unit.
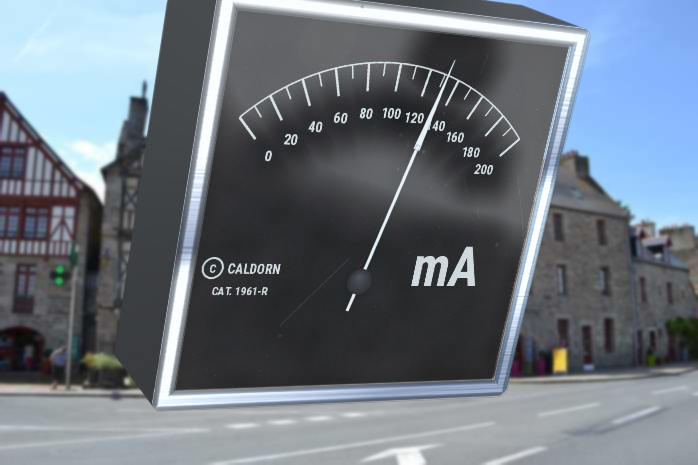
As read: 130; mA
